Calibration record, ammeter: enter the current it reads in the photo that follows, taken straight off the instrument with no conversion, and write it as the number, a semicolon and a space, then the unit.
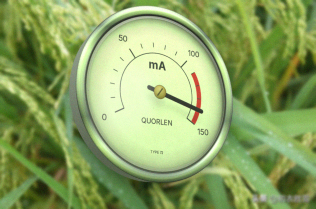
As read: 140; mA
